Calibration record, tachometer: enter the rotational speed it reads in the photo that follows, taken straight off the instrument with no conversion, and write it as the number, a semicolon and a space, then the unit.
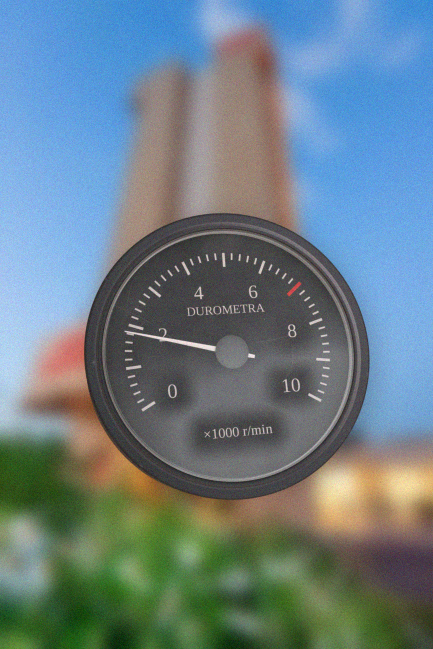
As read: 1800; rpm
